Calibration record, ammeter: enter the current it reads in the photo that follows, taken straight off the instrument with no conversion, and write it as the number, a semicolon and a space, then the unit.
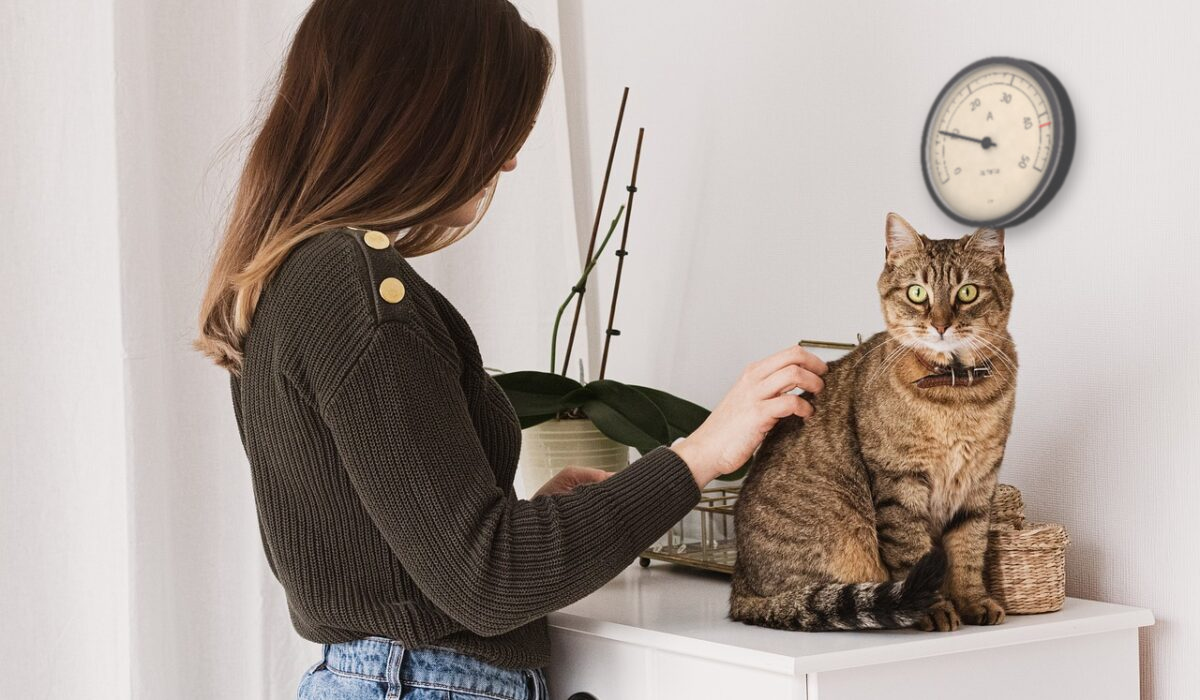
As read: 10; A
